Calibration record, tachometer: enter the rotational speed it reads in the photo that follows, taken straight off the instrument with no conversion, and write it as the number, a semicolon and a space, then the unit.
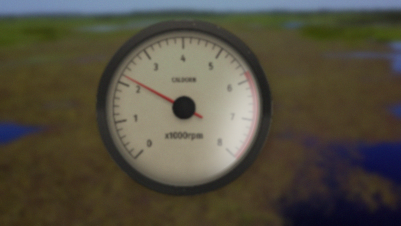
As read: 2200; rpm
